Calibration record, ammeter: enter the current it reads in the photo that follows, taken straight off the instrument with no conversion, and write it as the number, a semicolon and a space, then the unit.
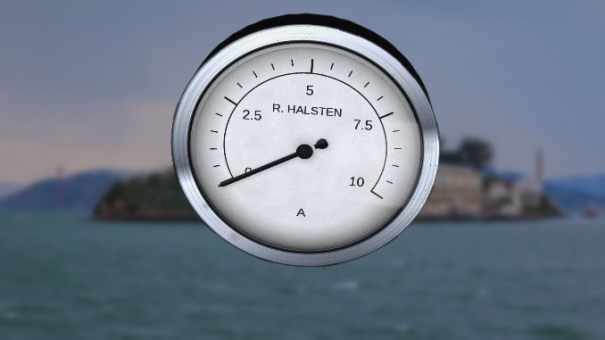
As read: 0; A
